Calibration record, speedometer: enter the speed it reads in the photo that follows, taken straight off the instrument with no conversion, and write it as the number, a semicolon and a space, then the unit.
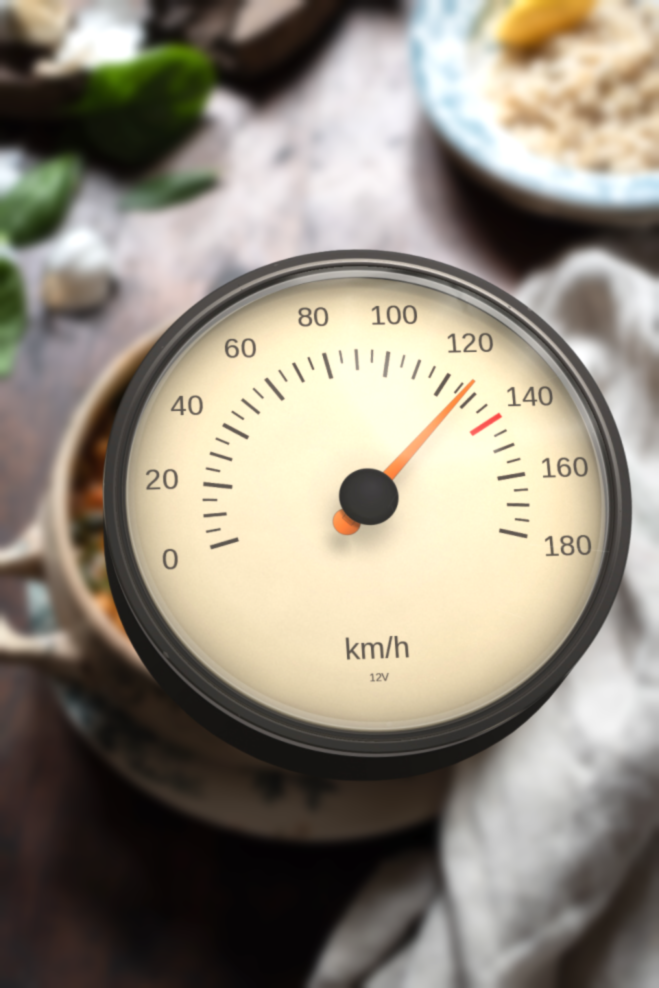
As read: 127.5; km/h
